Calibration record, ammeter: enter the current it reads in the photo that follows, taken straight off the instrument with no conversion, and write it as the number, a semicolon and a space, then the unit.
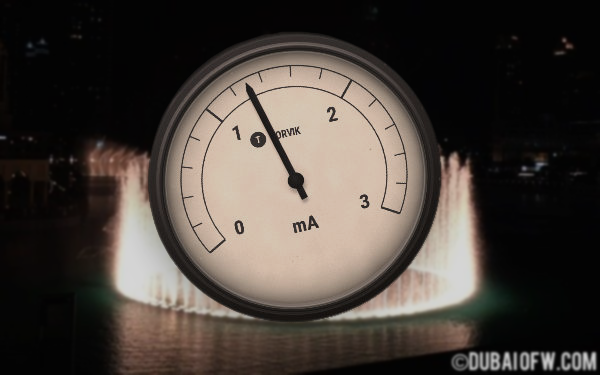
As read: 1.3; mA
